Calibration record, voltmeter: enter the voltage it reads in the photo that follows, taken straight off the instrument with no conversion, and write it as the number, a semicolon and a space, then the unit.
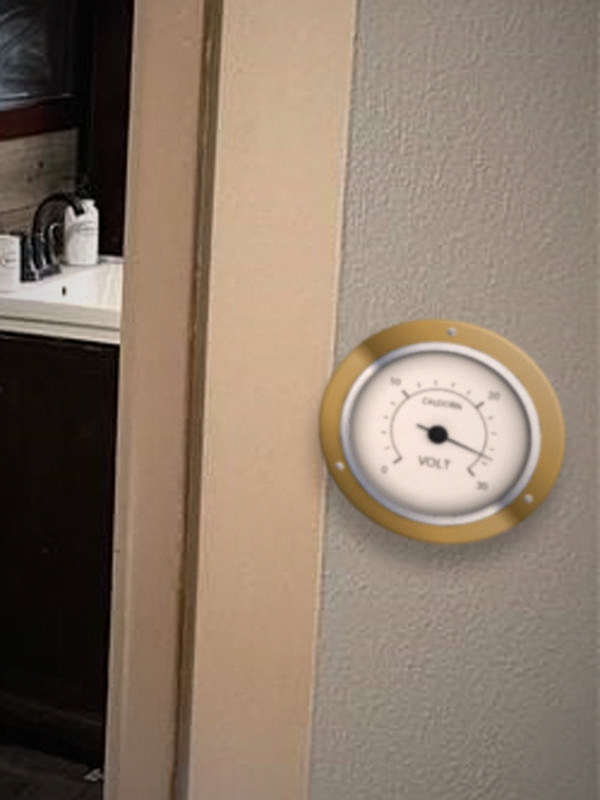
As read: 27; V
